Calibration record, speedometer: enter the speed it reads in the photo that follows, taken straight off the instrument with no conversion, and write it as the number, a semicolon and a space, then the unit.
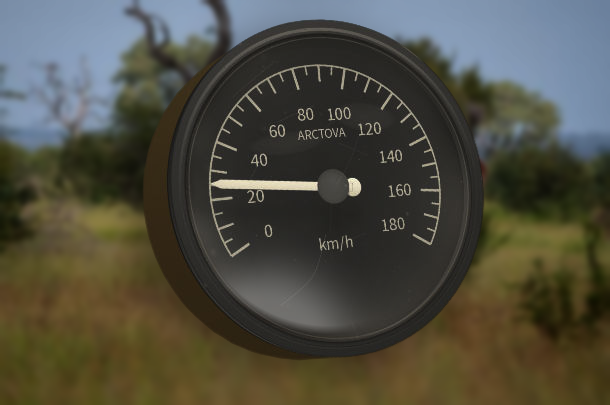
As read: 25; km/h
